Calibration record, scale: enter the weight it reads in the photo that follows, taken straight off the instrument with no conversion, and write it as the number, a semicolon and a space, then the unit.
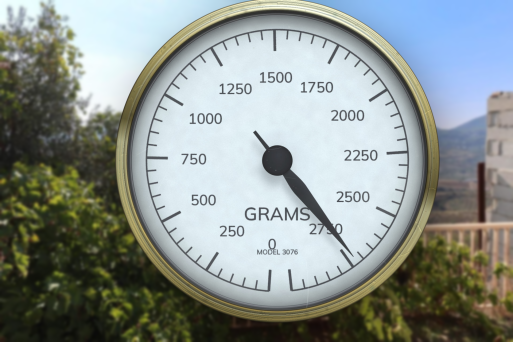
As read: 2725; g
